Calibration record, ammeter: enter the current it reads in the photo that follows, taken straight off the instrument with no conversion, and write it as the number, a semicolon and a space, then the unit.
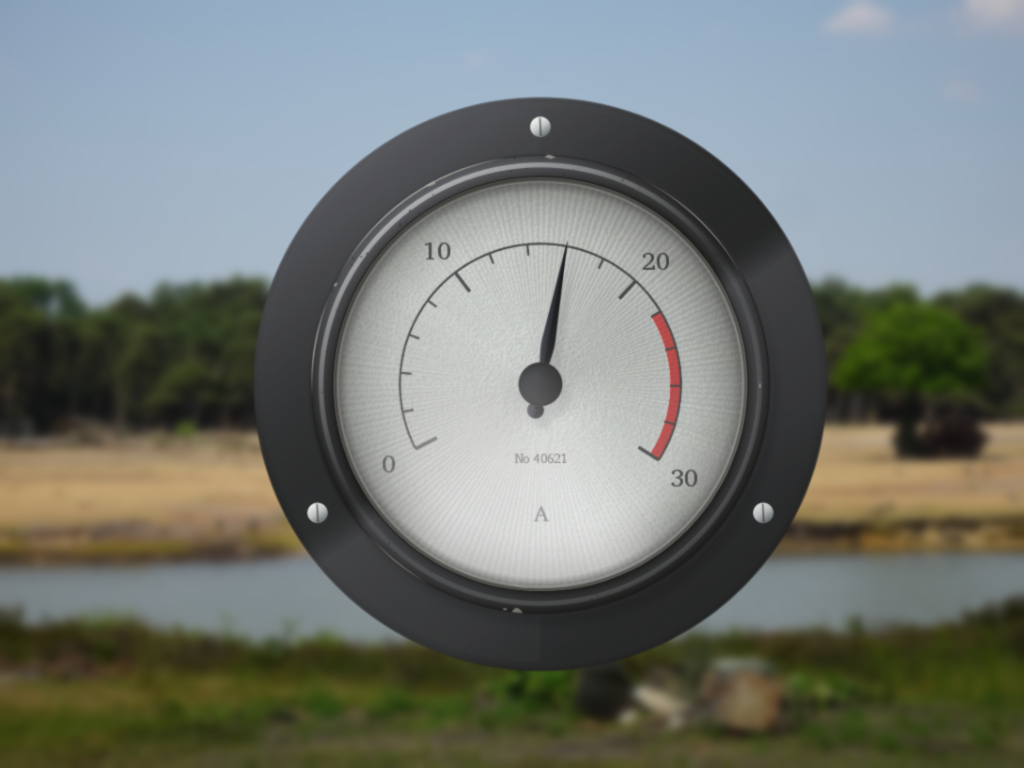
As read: 16; A
